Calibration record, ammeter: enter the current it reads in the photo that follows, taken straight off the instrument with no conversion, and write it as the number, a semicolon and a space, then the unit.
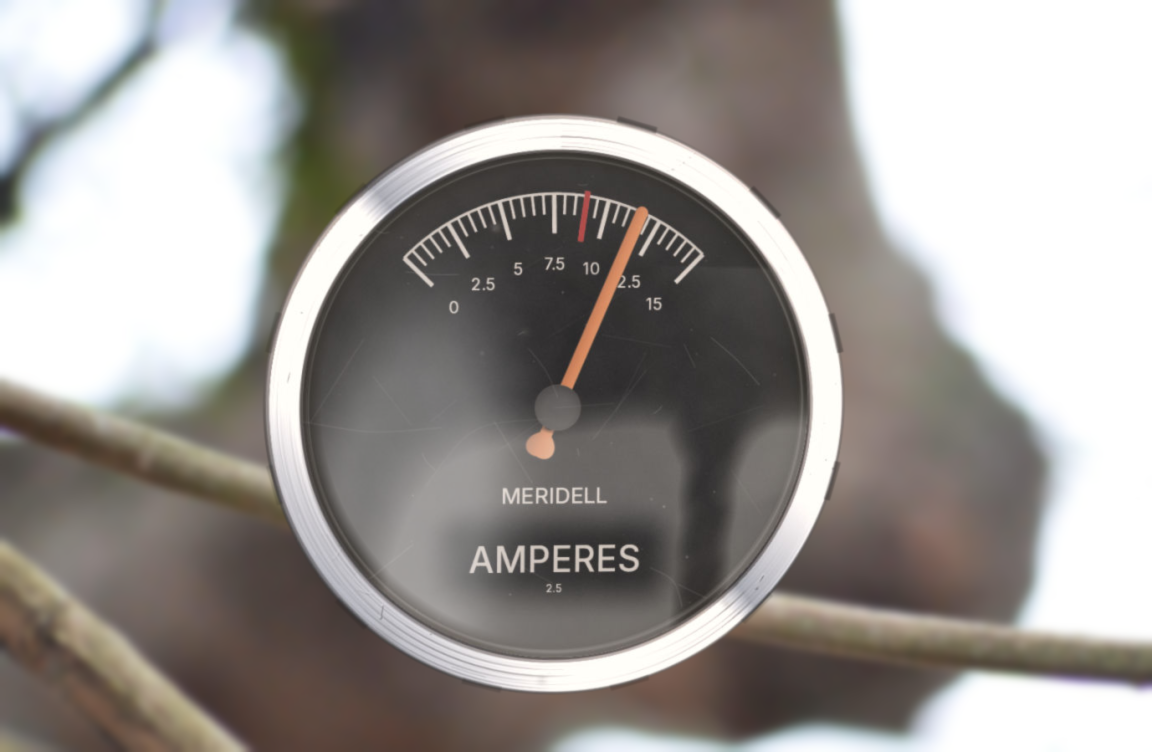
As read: 11.5; A
